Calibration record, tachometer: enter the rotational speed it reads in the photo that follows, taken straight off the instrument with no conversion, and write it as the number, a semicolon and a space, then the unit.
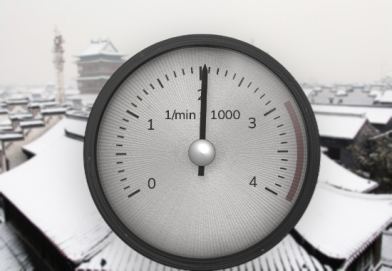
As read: 2050; rpm
